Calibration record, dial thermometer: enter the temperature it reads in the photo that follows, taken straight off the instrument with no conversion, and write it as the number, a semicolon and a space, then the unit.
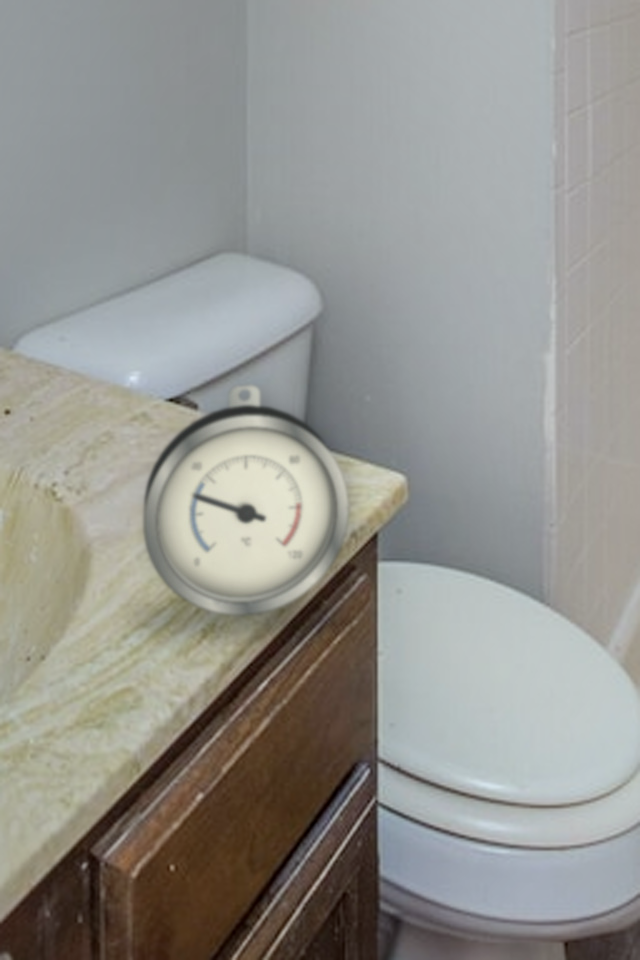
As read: 30; °C
